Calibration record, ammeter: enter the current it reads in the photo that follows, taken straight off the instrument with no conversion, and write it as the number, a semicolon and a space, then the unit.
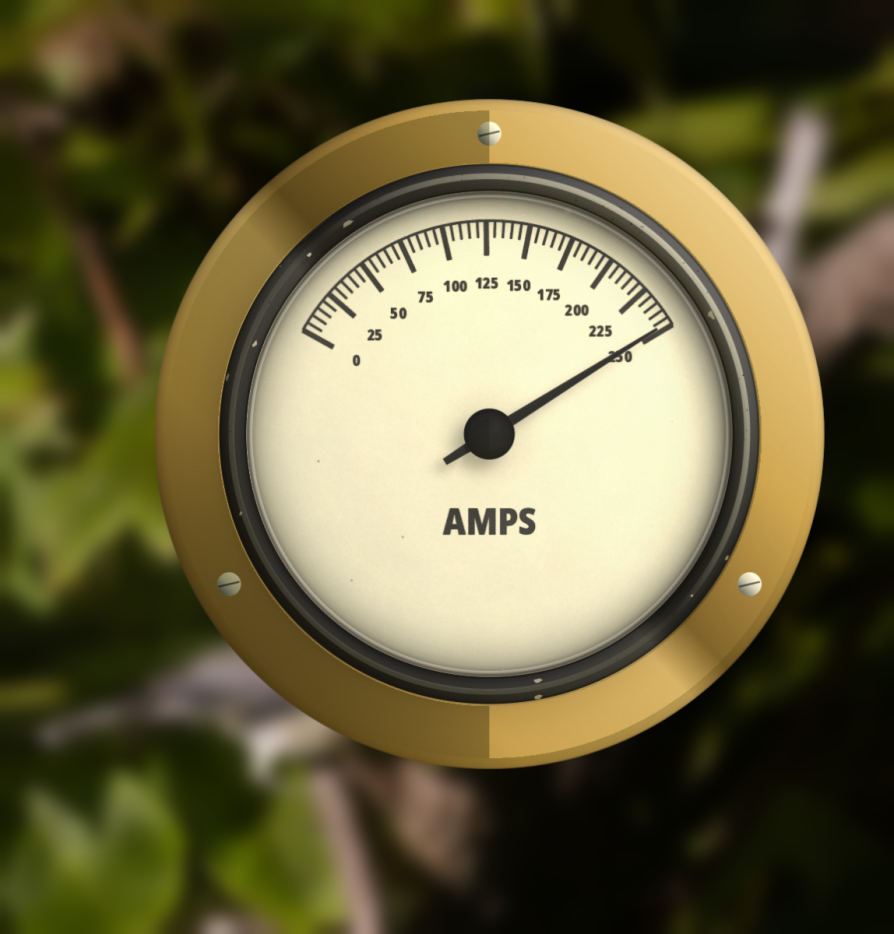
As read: 247.5; A
